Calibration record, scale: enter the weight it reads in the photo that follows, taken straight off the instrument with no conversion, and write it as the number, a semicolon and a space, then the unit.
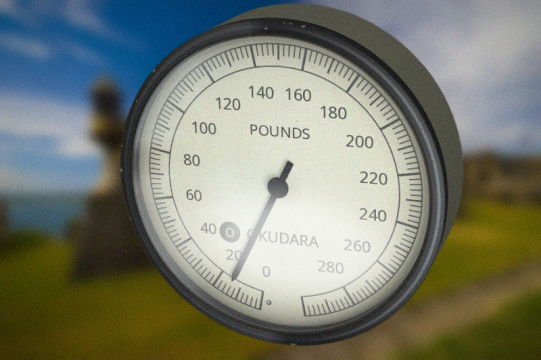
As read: 14; lb
